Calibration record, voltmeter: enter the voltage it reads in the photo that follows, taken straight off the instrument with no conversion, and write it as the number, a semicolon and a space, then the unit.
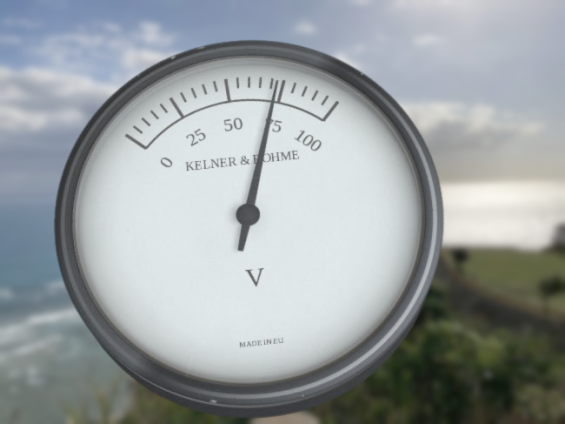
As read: 72.5; V
